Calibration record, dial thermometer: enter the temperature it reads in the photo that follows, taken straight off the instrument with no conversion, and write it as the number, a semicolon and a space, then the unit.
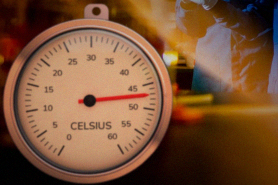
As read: 47; °C
